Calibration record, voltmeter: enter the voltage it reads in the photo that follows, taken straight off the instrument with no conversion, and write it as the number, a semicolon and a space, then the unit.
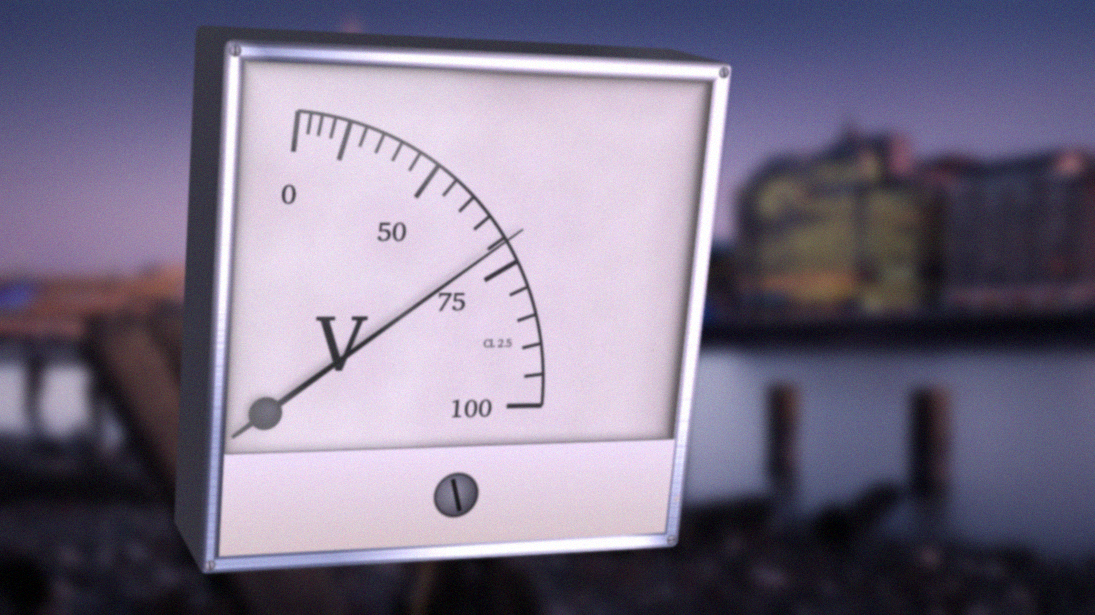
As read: 70; V
